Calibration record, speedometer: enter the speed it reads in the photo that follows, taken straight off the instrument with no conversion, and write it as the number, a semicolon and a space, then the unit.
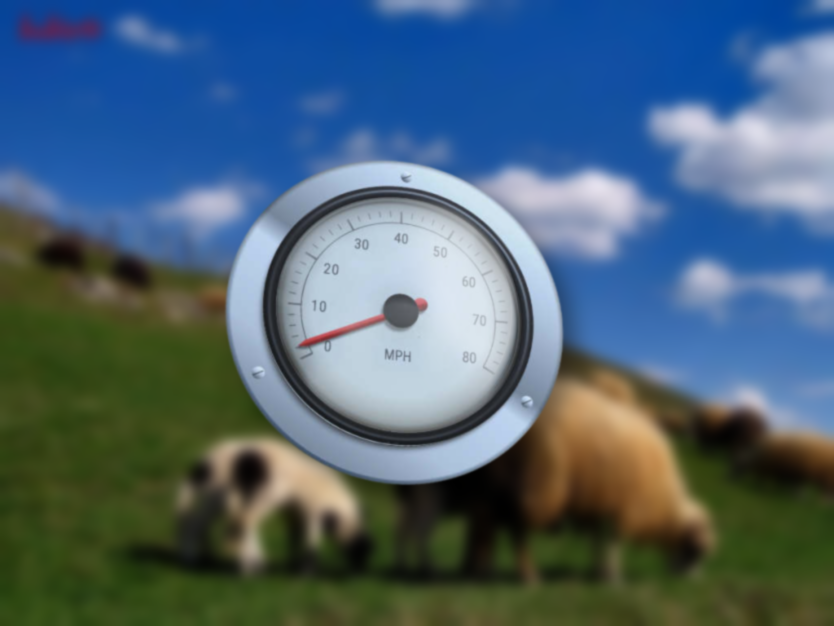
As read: 2; mph
